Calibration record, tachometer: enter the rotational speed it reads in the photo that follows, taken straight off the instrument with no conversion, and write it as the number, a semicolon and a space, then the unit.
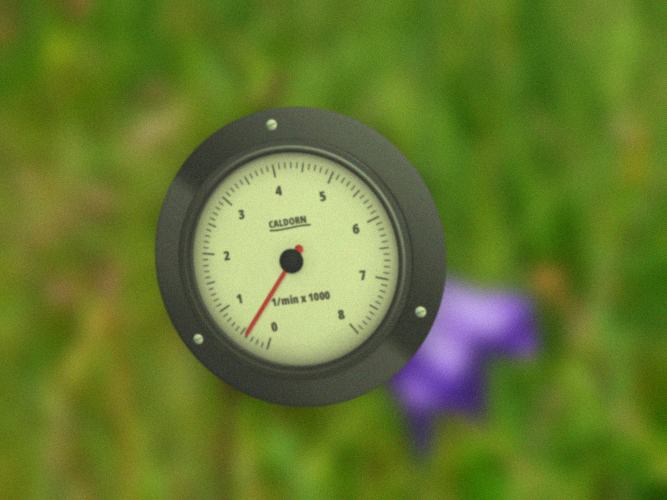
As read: 400; rpm
